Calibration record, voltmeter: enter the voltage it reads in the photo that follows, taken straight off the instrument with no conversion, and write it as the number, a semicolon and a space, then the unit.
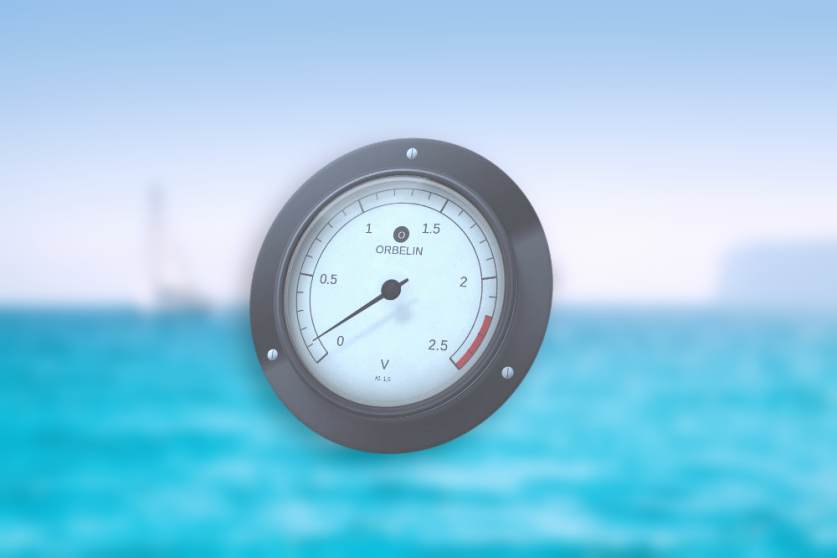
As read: 0.1; V
